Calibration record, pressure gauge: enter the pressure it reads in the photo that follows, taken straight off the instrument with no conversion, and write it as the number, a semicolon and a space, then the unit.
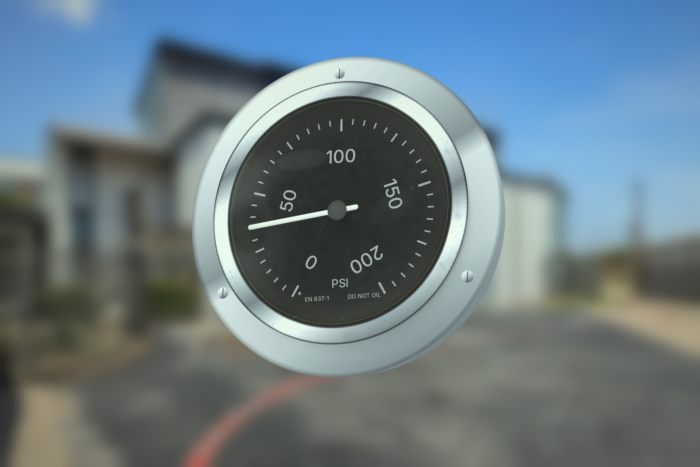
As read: 35; psi
